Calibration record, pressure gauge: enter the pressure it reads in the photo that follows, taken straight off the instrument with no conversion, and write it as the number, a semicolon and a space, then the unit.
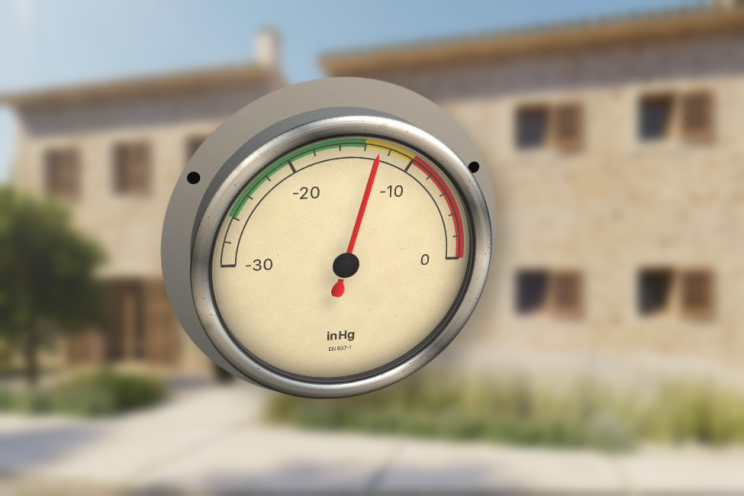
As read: -13; inHg
